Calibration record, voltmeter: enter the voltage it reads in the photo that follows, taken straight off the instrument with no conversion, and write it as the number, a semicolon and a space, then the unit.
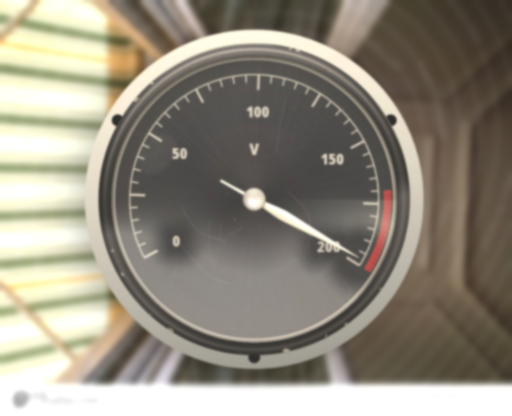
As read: 197.5; V
